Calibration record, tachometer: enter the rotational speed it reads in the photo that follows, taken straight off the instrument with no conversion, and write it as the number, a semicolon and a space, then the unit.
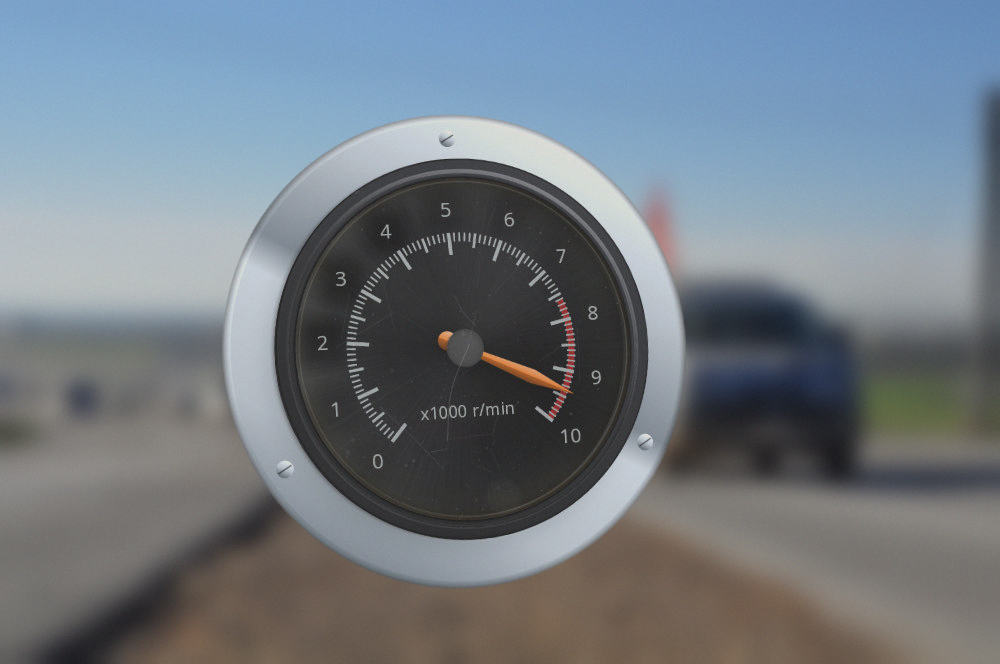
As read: 9400; rpm
